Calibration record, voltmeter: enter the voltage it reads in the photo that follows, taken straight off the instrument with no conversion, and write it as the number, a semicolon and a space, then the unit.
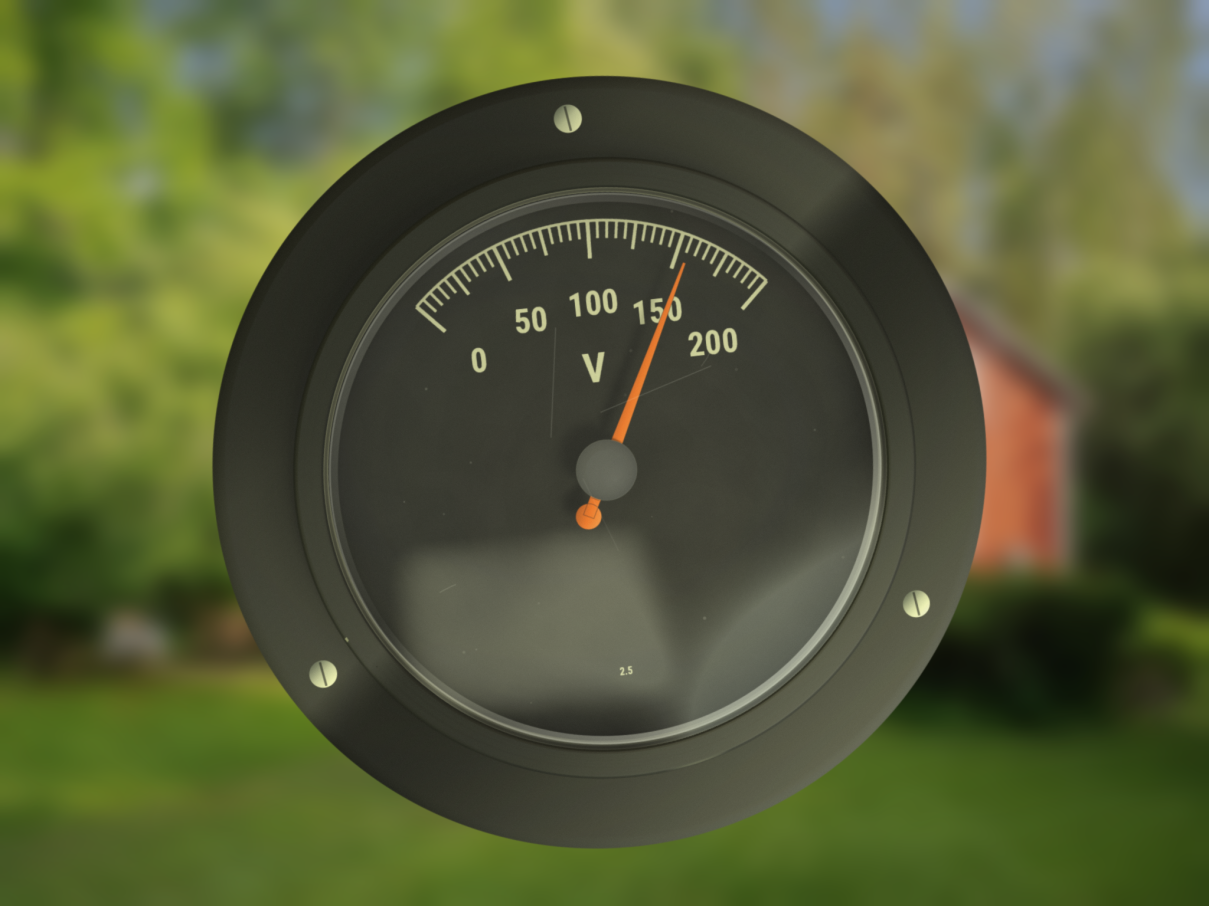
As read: 155; V
